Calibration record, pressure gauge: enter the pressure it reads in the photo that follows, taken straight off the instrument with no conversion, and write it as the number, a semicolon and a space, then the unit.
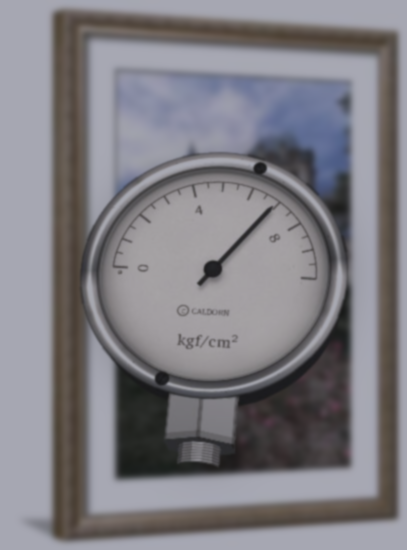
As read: 7; kg/cm²
